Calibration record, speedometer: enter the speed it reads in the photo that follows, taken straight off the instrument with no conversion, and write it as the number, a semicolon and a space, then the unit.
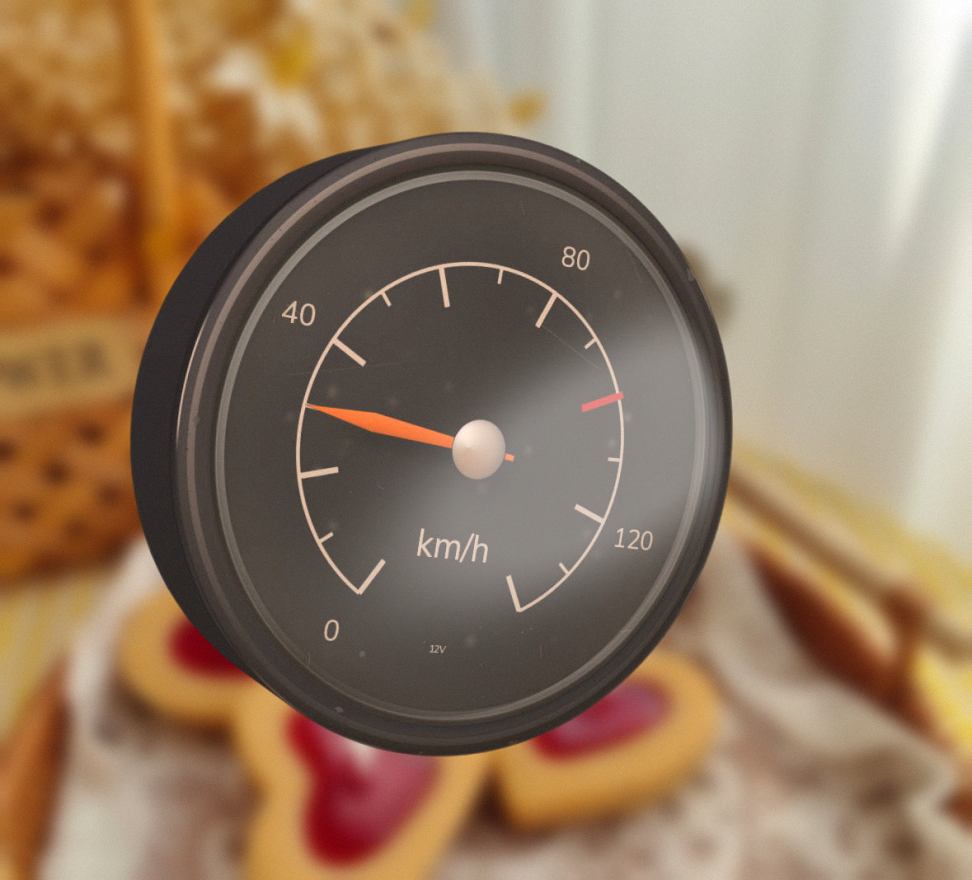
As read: 30; km/h
